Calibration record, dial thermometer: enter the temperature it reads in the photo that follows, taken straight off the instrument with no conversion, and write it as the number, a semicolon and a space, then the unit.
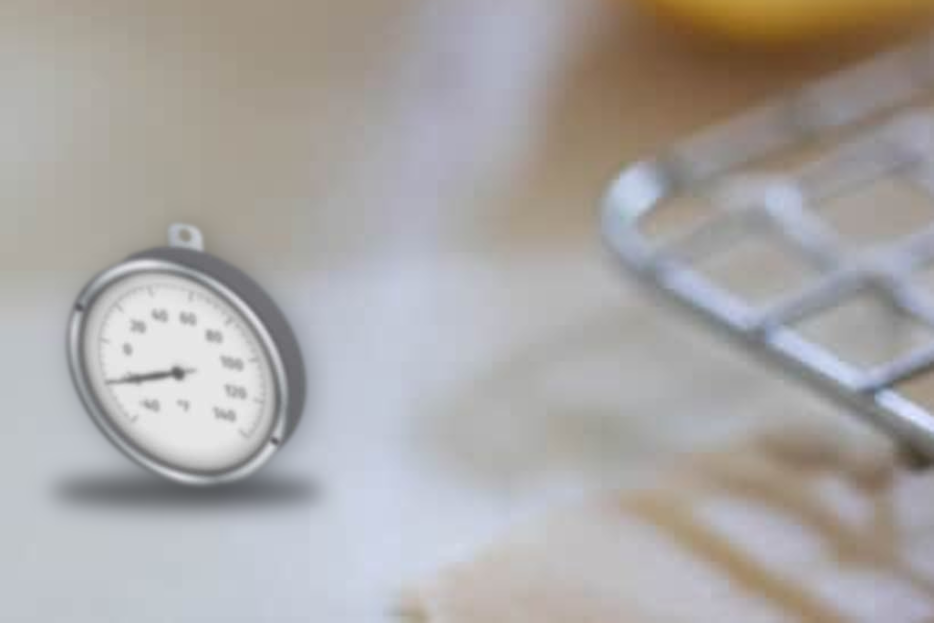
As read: -20; °F
